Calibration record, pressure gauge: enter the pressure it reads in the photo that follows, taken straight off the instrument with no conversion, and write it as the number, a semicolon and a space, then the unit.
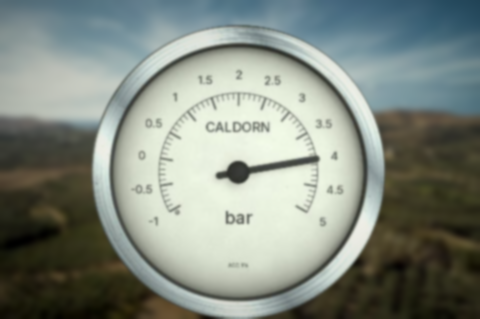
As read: 4; bar
